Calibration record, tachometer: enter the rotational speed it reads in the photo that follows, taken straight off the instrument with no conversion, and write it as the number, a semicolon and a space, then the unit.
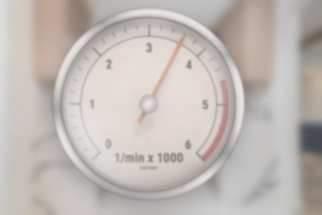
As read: 3600; rpm
